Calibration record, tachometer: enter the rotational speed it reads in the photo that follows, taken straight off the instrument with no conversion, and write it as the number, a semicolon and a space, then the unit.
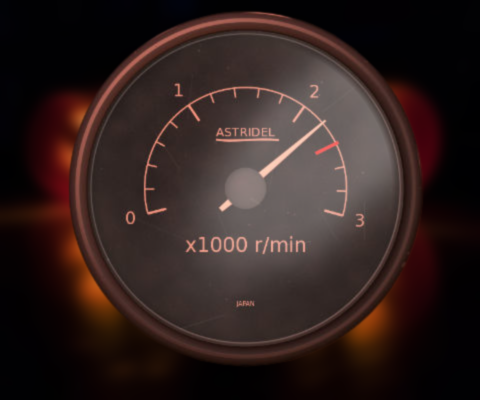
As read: 2200; rpm
